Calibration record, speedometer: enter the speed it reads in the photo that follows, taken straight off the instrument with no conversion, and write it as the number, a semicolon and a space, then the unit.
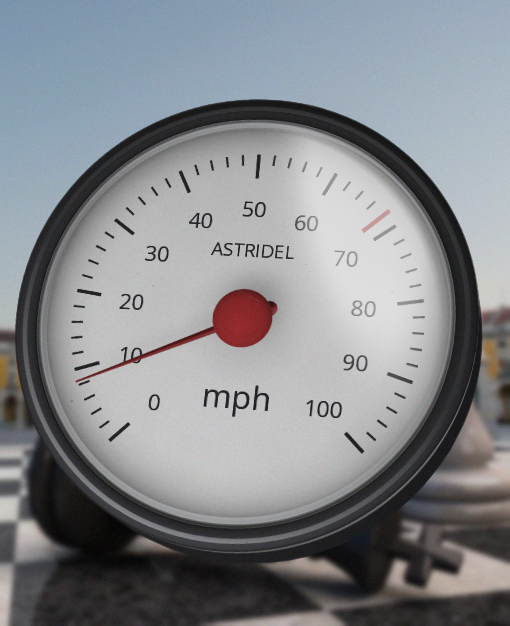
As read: 8; mph
